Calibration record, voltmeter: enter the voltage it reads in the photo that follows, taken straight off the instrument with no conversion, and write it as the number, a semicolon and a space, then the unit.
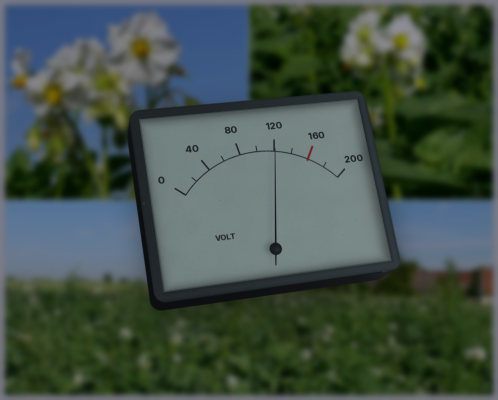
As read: 120; V
